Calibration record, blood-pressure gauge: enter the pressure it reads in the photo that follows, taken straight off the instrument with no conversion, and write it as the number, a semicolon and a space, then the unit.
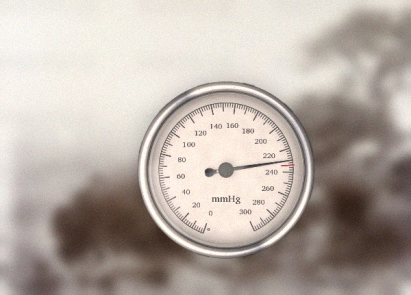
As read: 230; mmHg
